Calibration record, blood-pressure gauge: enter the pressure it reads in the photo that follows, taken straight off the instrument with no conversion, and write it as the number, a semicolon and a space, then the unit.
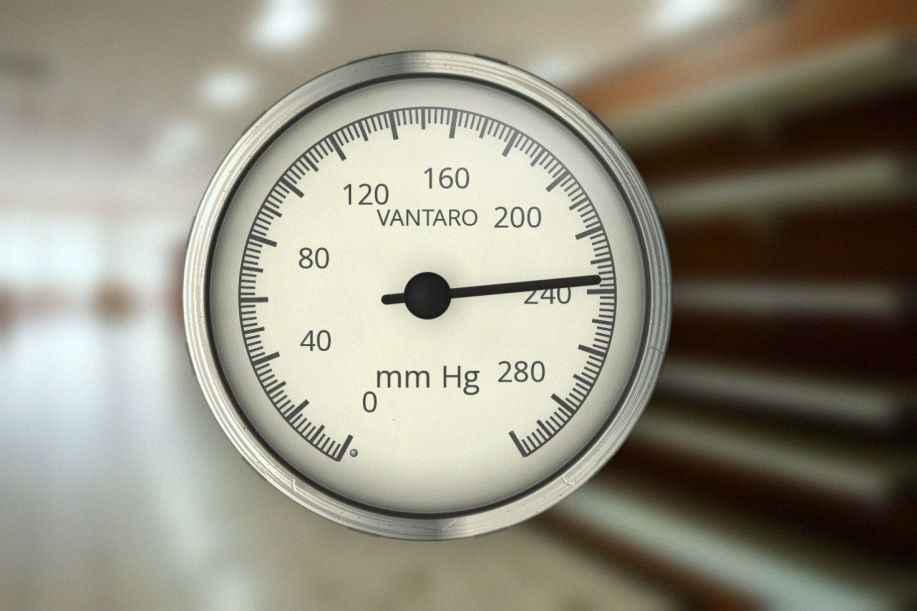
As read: 236; mmHg
